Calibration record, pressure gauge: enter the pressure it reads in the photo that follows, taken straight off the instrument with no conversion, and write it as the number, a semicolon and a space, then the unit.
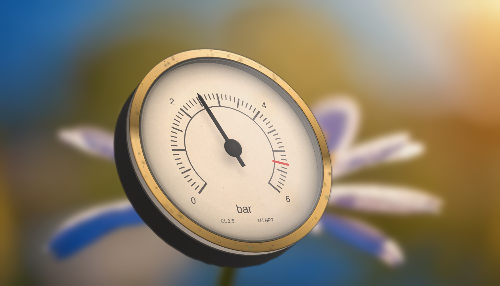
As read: 2.5; bar
